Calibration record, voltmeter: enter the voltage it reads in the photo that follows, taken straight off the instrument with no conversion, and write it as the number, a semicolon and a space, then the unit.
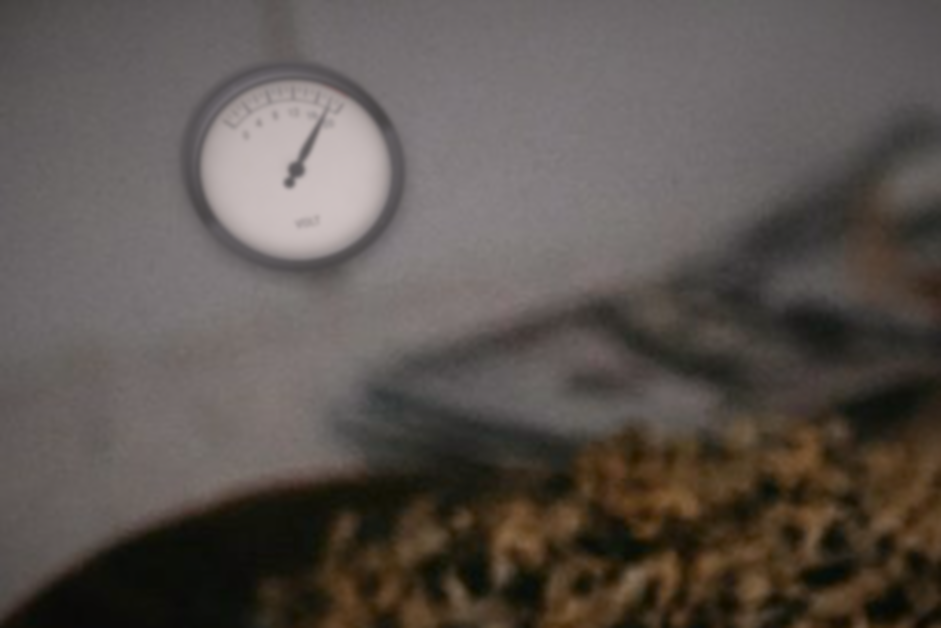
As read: 18; V
